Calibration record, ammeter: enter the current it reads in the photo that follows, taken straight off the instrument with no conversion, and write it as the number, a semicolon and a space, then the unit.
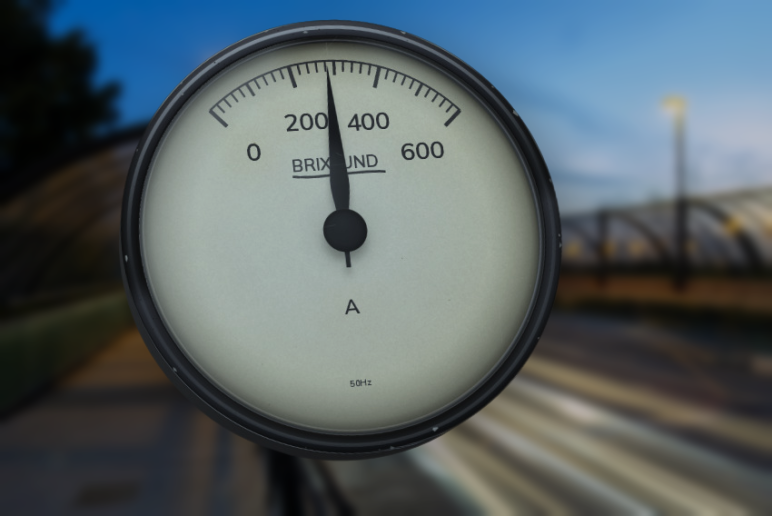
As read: 280; A
